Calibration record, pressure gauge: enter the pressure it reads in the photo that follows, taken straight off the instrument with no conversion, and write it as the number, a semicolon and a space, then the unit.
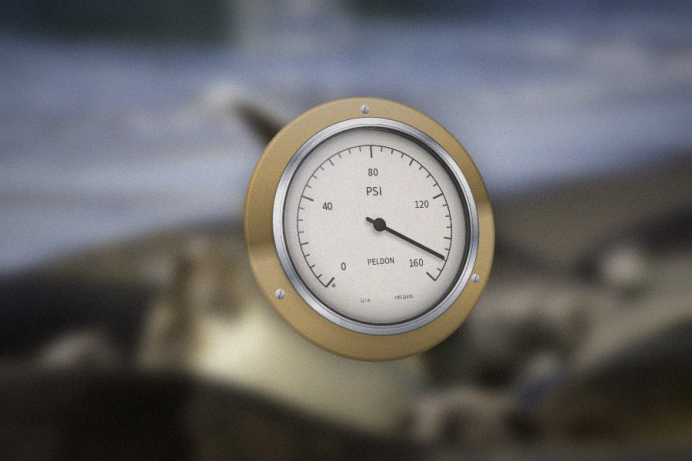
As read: 150; psi
